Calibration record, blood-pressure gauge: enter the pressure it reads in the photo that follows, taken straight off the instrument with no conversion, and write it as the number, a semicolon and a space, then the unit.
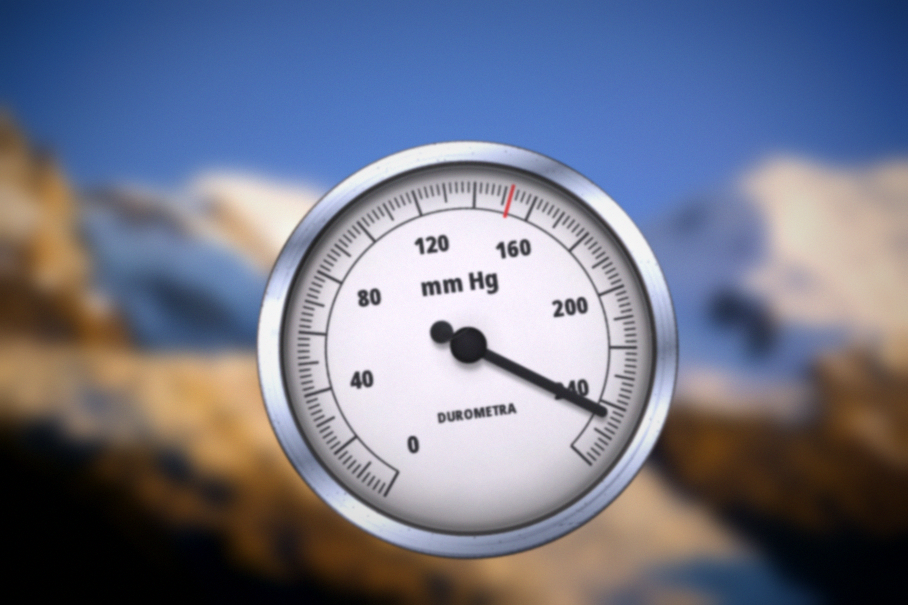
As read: 244; mmHg
